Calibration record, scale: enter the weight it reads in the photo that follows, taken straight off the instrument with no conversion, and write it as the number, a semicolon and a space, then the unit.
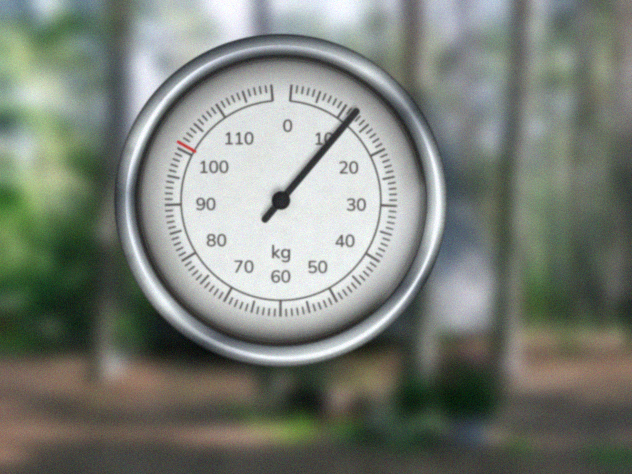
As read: 12; kg
